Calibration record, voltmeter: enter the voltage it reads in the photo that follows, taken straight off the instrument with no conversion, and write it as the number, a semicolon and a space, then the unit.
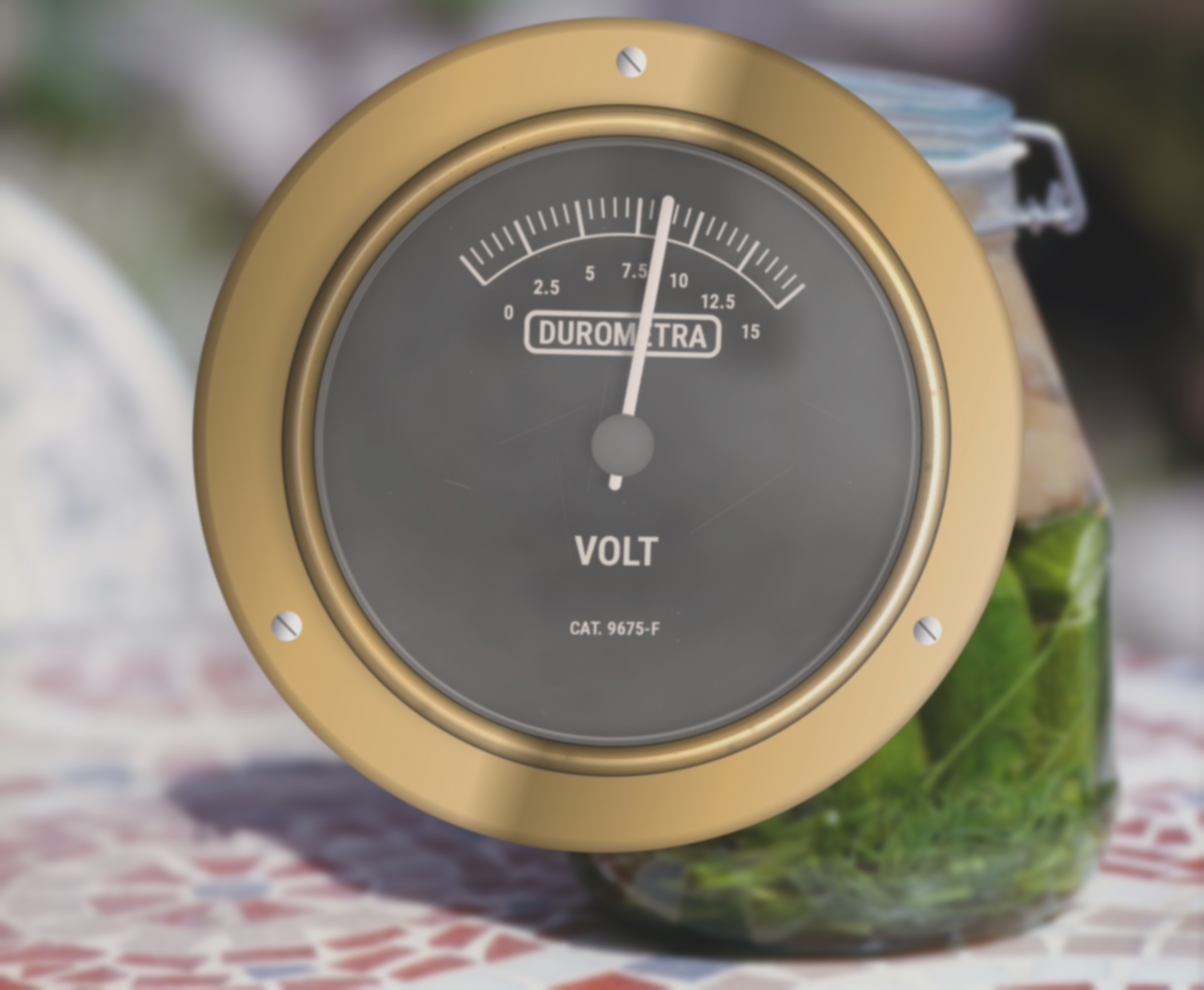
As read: 8.5; V
